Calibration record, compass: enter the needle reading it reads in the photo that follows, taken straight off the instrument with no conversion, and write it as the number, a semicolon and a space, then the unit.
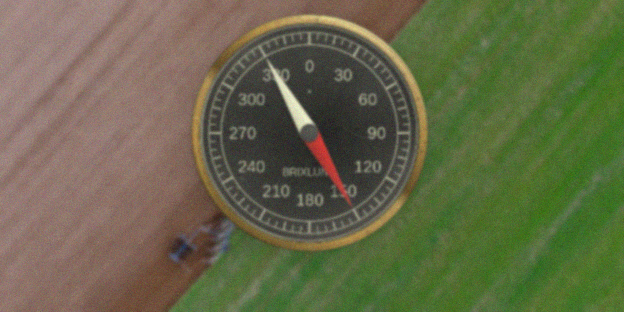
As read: 150; °
